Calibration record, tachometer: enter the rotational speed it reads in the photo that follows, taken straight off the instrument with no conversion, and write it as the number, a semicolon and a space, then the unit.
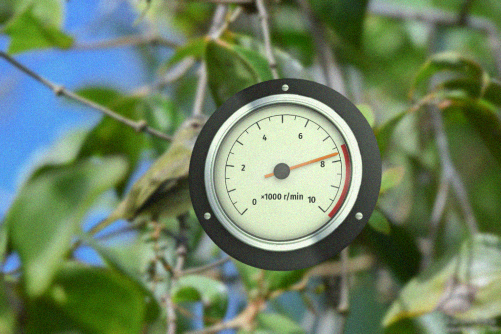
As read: 7750; rpm
